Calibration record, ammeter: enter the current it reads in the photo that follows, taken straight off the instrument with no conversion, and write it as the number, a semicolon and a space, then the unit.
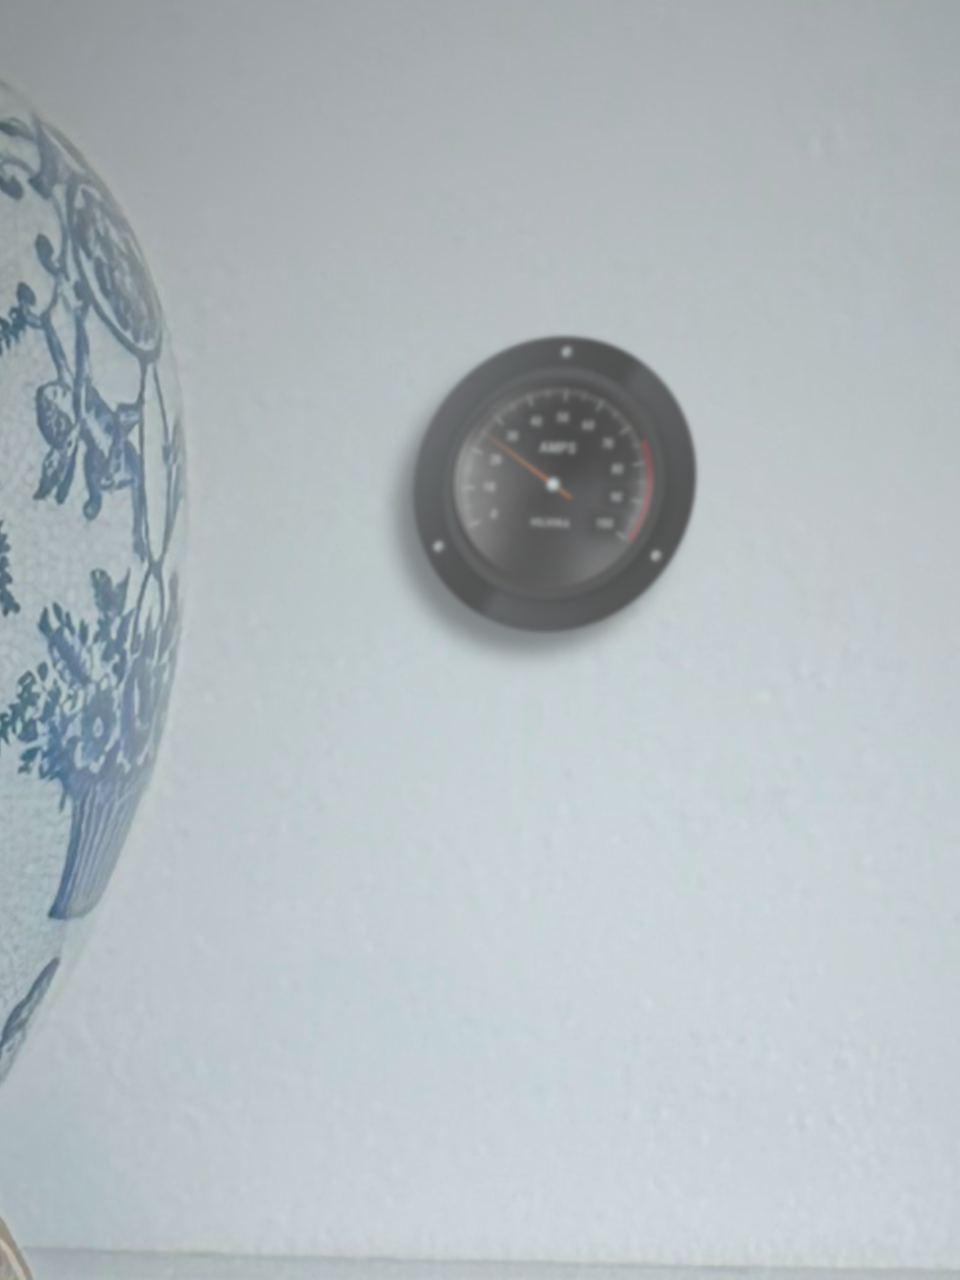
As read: 25; A
